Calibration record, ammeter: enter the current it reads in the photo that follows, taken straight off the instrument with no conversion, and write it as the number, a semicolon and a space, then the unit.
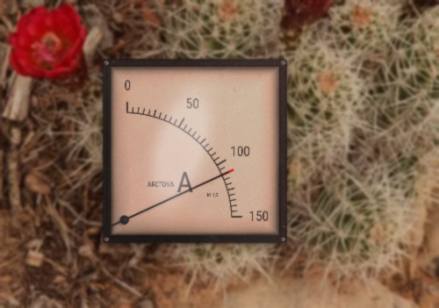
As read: 110; A
